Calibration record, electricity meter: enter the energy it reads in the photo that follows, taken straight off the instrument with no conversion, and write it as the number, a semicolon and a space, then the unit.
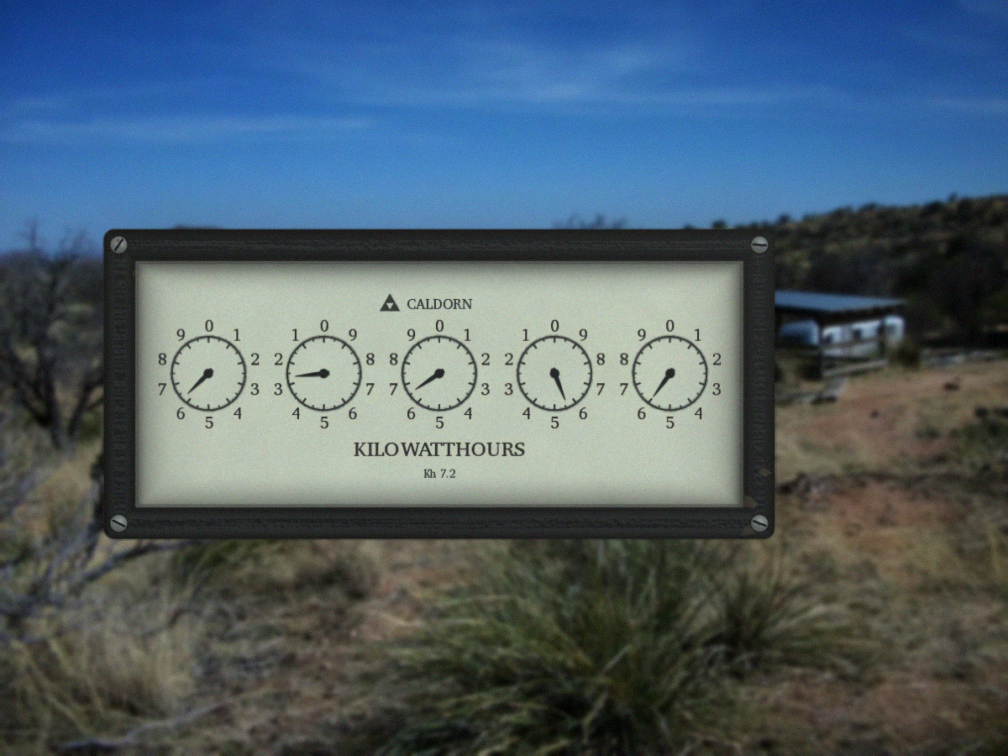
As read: 62656; kWh
